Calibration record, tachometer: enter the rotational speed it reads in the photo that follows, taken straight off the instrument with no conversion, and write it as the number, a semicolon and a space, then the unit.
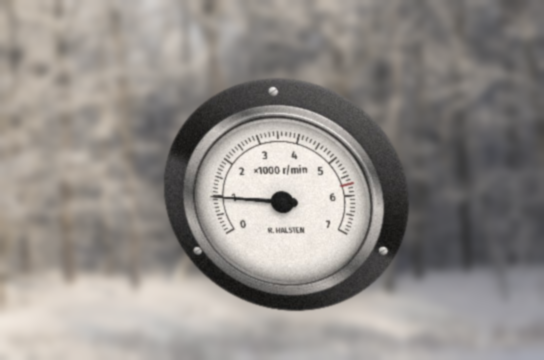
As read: 1000; rpm
